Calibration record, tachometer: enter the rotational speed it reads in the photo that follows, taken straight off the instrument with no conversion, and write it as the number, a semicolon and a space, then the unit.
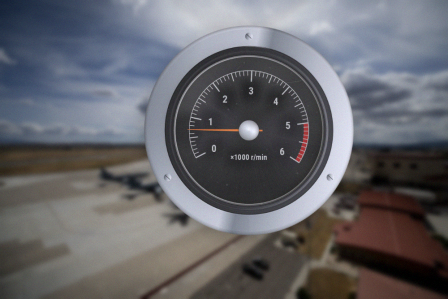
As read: 700; rpm
